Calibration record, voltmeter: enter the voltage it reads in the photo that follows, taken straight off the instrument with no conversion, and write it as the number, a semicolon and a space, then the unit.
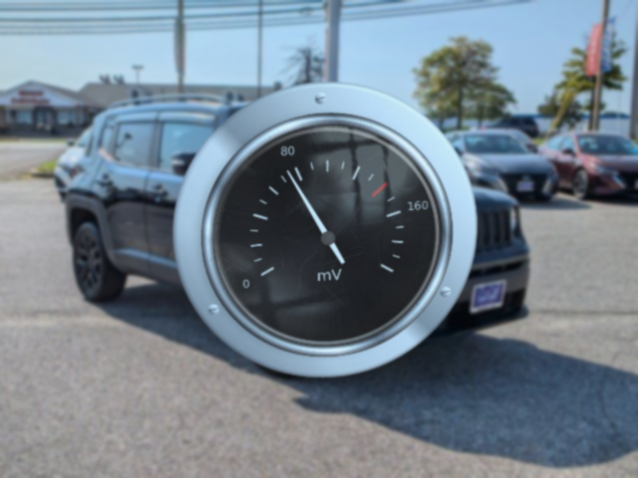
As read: 75; mV
